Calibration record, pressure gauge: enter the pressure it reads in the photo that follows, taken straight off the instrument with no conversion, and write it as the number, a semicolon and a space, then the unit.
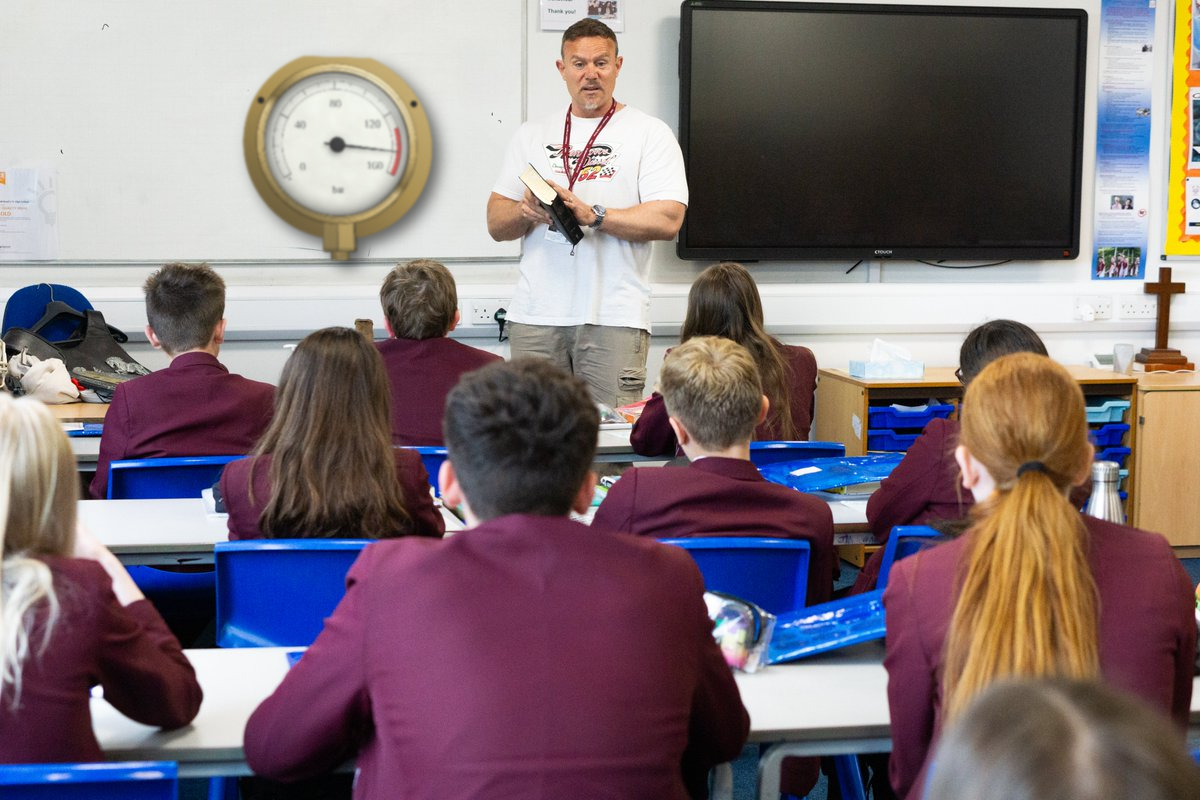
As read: 145; bar
